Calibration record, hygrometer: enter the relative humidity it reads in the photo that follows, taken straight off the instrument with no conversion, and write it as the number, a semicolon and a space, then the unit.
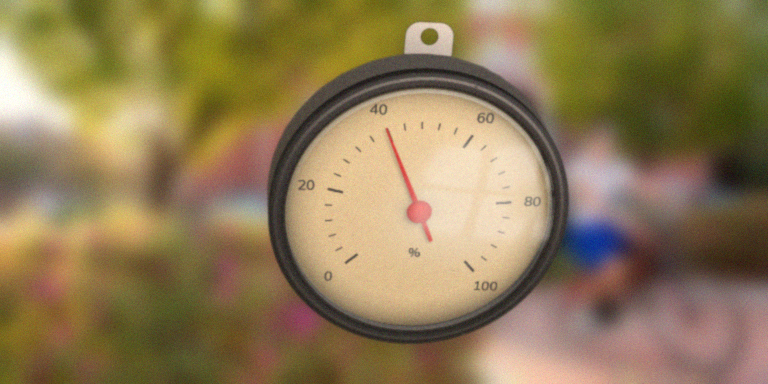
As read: 40; %
